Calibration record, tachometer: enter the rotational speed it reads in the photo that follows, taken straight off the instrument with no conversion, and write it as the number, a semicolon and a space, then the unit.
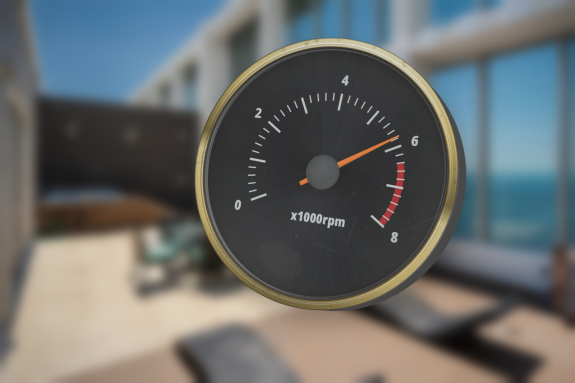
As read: 5800; rpm
